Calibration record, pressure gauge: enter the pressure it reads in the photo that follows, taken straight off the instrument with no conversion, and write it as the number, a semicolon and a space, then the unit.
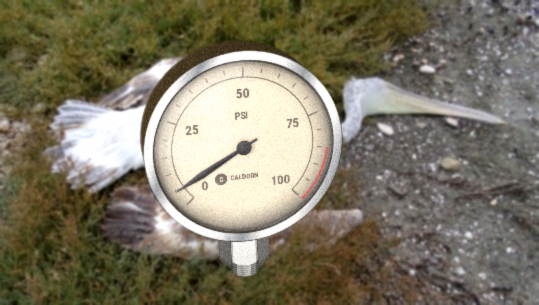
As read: 5; psi
